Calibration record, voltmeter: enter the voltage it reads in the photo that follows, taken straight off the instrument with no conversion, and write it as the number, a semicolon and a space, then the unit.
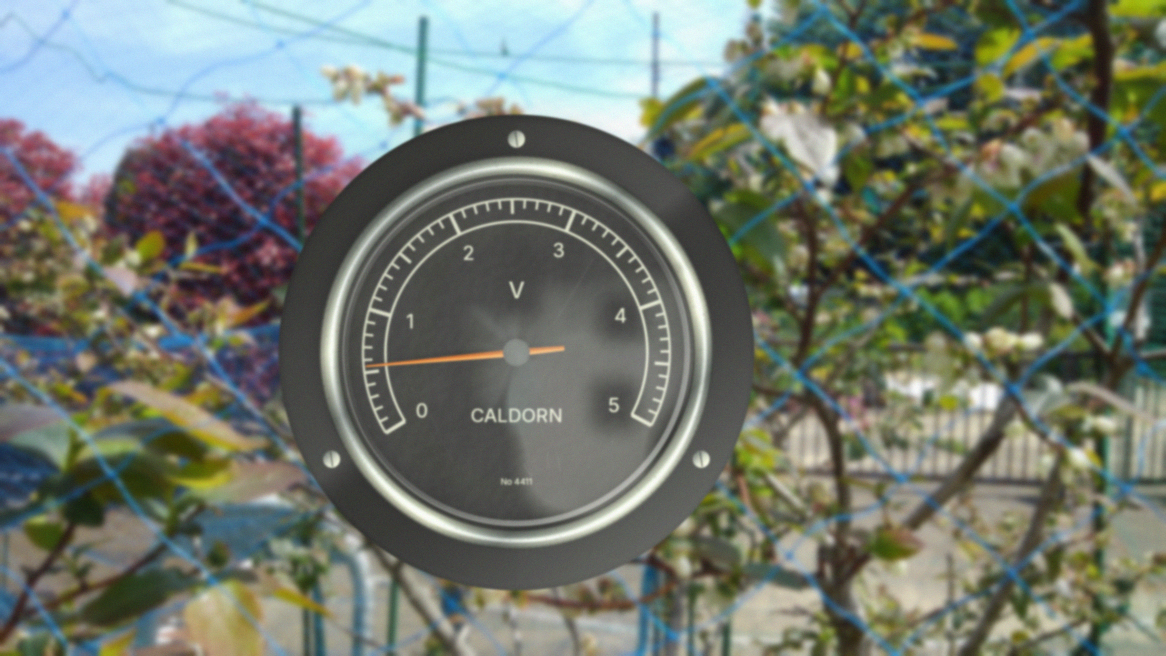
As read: 0.55; V
